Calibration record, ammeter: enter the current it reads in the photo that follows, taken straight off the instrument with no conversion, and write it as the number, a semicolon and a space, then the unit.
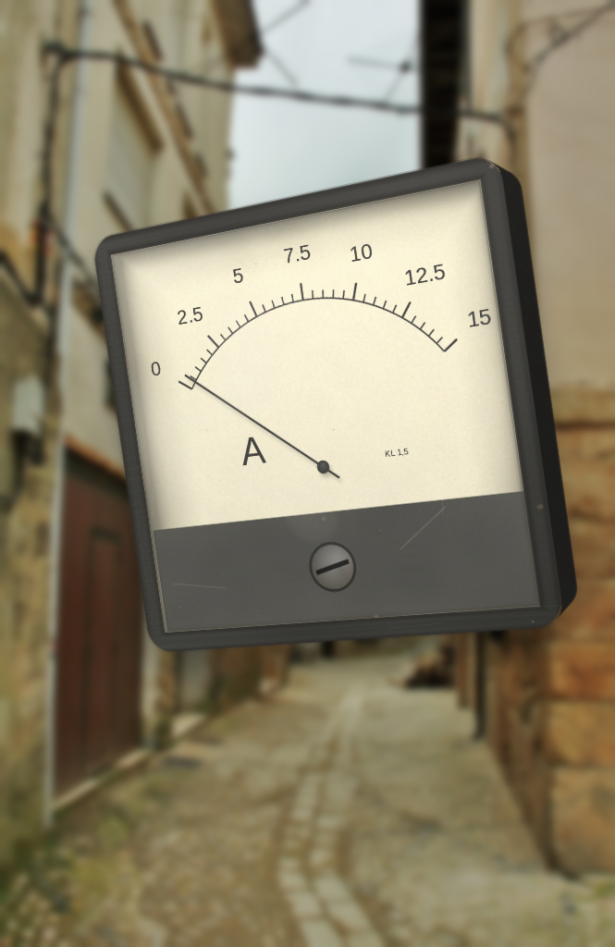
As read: 0.5; A
